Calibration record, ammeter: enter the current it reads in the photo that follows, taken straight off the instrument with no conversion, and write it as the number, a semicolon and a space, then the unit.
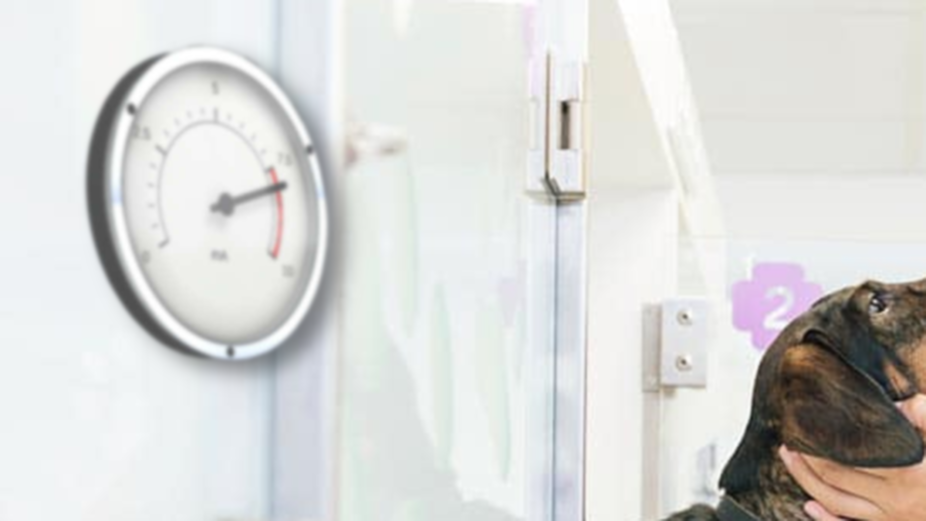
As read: 8; mA
